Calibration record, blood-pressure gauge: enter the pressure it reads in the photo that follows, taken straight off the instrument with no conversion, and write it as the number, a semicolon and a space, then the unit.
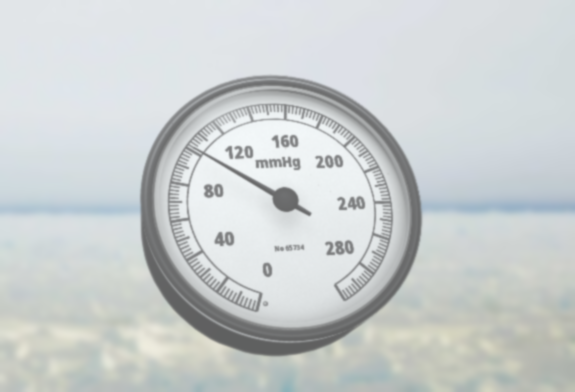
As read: 100; mmHg
